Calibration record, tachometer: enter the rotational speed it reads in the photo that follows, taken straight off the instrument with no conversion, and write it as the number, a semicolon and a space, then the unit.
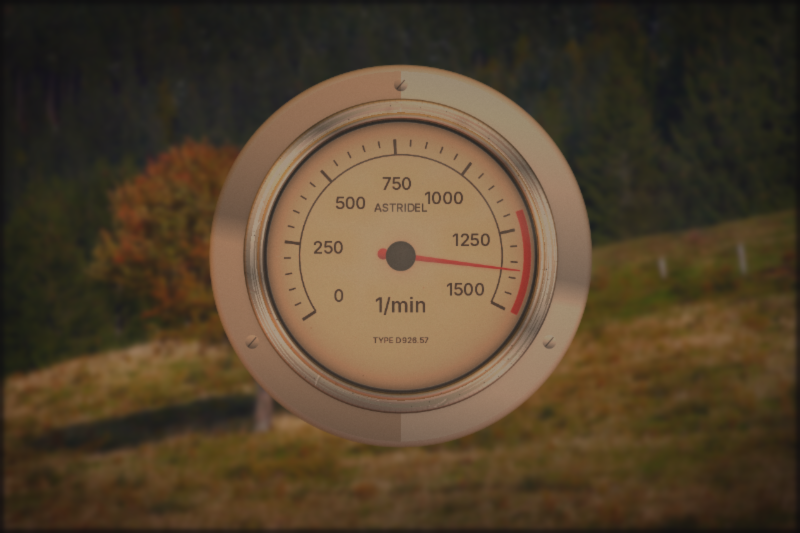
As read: 1375; rpm
